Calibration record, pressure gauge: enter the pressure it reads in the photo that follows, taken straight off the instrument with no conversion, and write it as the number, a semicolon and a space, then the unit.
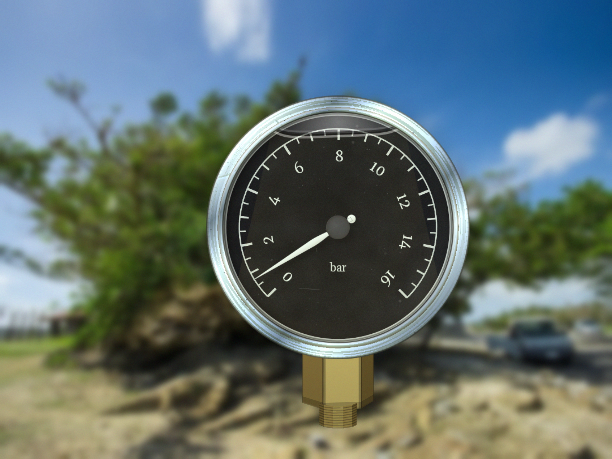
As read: 0.75; bar
